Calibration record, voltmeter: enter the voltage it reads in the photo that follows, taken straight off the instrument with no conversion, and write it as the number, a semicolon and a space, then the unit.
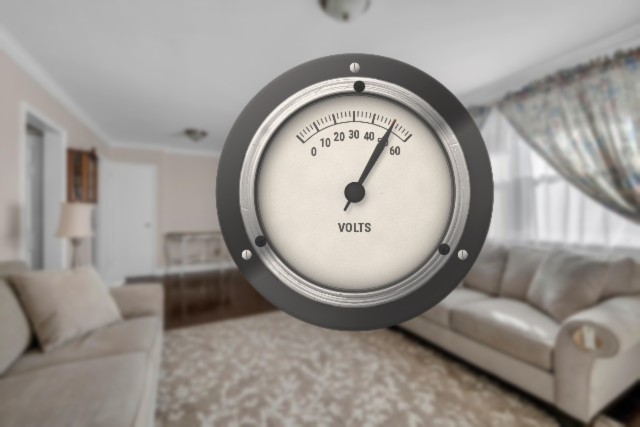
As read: 50; V
